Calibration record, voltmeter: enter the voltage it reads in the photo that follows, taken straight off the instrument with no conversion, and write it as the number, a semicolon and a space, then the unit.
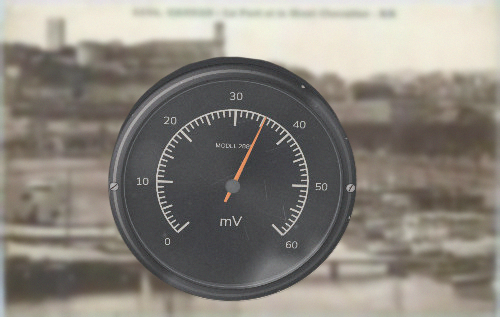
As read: 35; mV
